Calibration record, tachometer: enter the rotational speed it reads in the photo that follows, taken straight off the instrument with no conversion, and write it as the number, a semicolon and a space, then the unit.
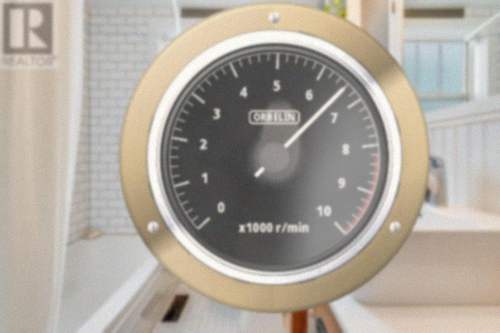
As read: 6600; rpm
